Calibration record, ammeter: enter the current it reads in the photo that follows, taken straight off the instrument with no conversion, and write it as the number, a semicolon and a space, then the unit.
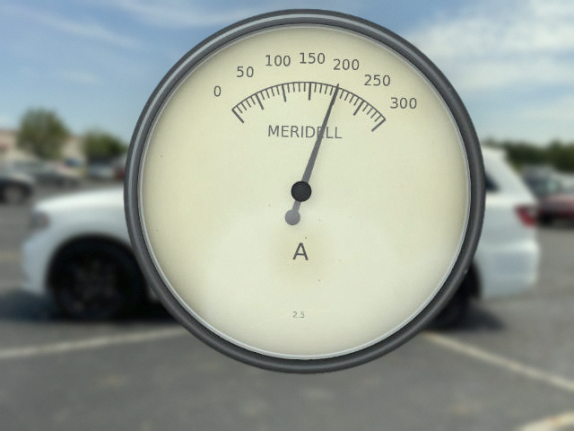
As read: 200; A
